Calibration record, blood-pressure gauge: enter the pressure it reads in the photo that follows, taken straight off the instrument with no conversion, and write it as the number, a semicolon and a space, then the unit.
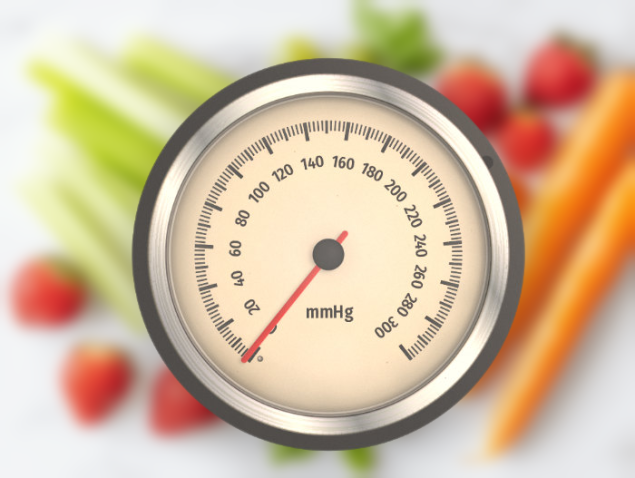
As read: 2; mmHg
